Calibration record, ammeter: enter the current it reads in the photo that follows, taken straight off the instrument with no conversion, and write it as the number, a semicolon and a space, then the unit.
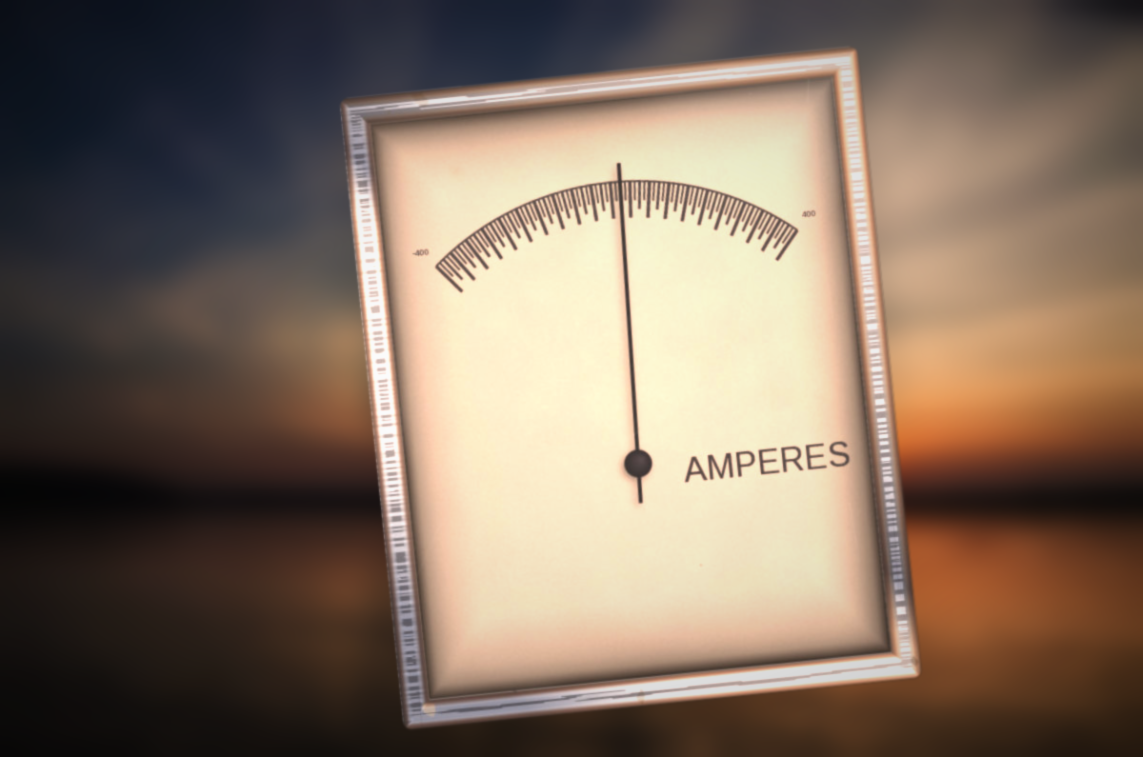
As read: 20; A
